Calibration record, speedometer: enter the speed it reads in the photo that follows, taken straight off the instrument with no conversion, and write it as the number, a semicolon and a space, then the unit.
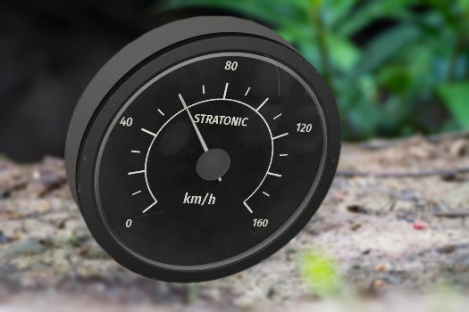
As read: 60; km/h
